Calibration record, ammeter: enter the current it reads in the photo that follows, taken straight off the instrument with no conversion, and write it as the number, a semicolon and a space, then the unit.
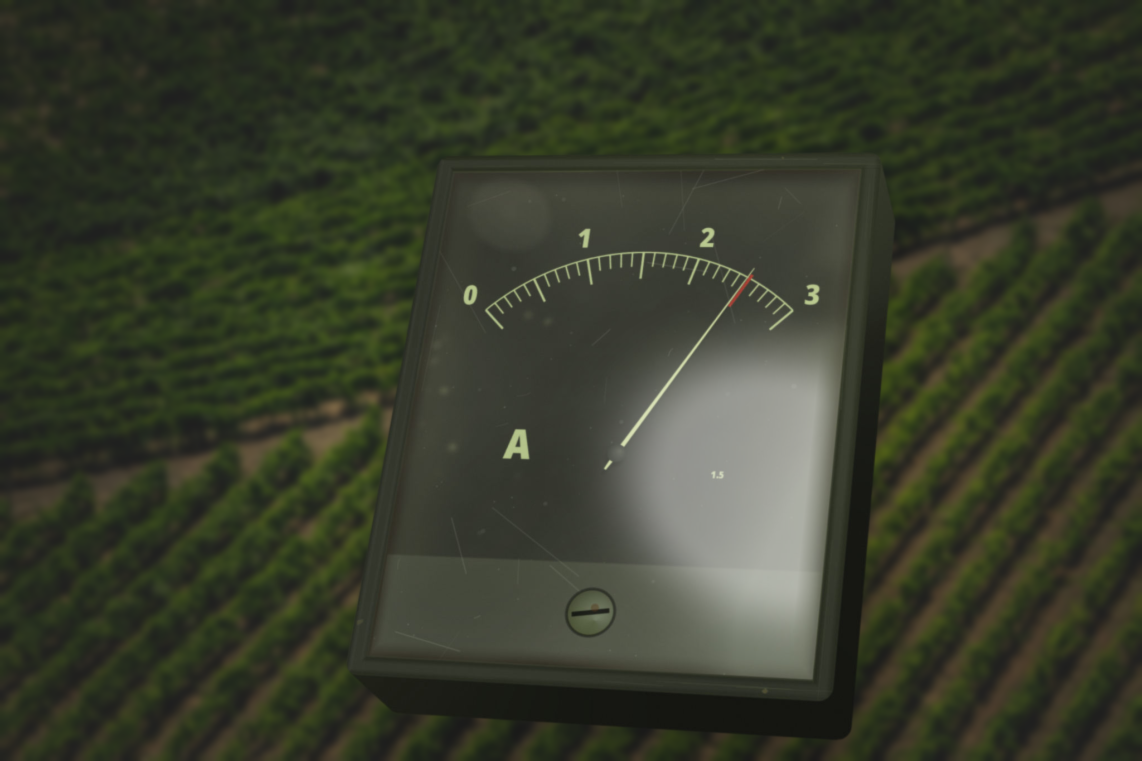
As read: 2.5; A
